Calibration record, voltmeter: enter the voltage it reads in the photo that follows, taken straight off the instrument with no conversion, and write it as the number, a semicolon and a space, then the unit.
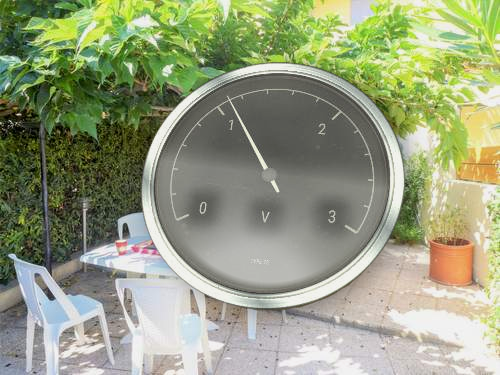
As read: 1.1; V
